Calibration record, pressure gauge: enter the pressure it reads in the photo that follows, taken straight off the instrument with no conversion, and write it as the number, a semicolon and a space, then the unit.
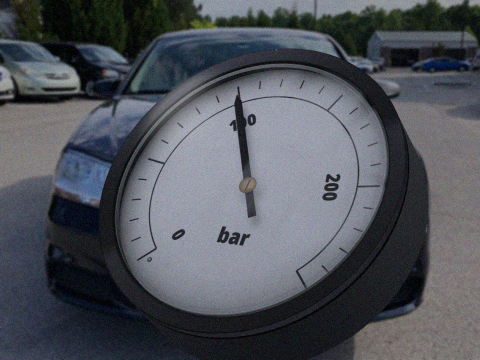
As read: 100; bar
